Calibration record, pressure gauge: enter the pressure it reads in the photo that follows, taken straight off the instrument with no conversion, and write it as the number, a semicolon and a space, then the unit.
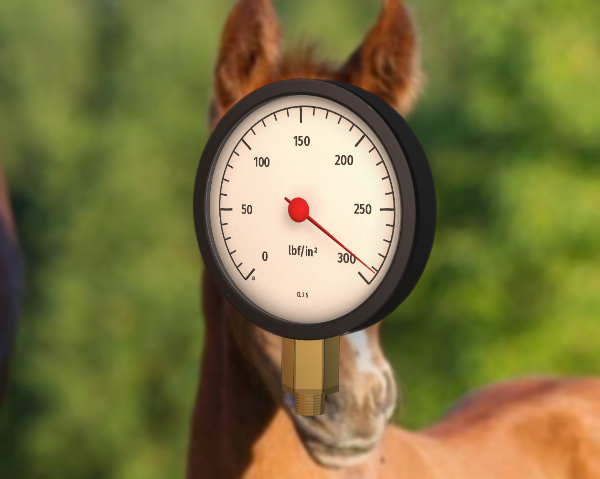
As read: 290; psi
